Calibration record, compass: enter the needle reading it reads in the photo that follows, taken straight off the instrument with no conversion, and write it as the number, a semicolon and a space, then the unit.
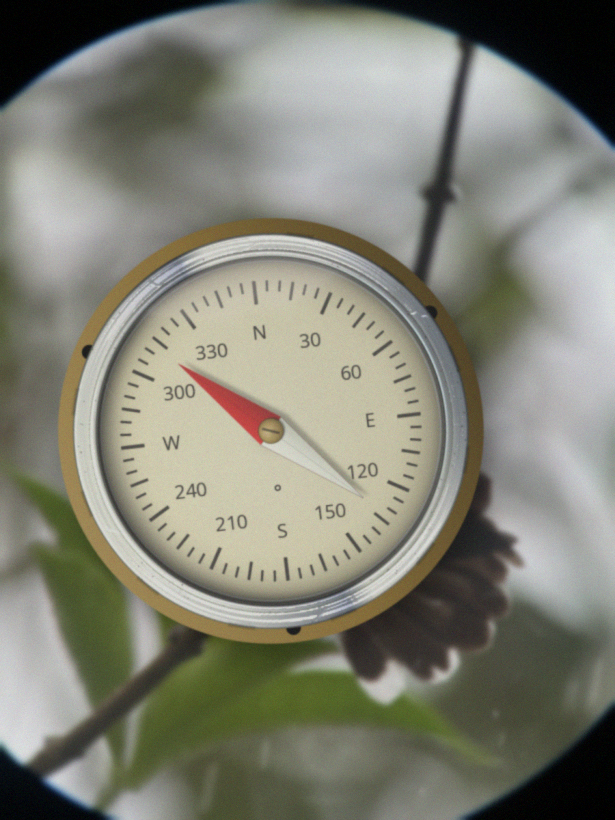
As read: 312.5; °
